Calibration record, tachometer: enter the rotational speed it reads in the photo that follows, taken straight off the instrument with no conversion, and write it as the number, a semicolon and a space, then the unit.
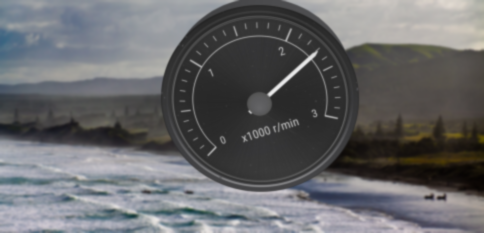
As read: 2300; rpm
